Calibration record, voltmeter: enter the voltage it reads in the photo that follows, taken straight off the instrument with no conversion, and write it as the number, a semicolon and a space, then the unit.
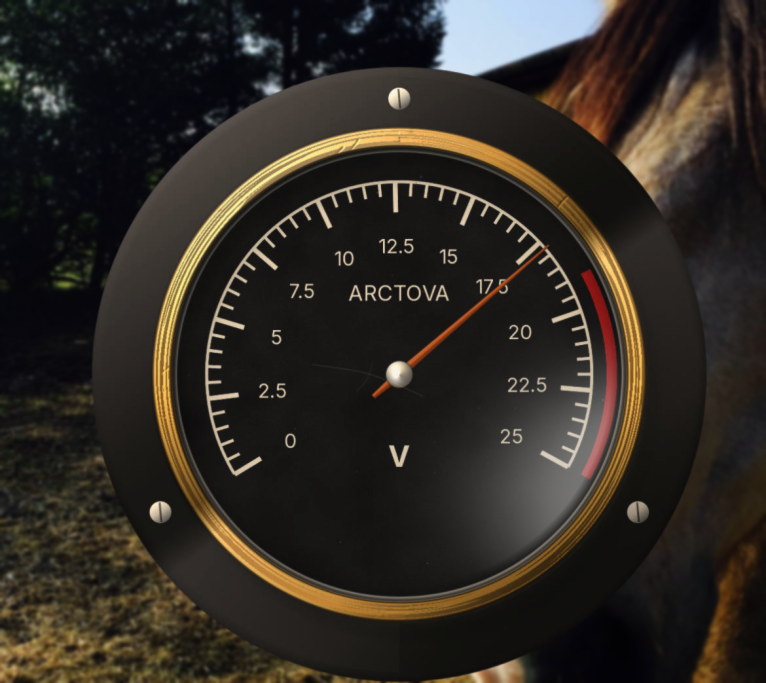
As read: 17.75; V
